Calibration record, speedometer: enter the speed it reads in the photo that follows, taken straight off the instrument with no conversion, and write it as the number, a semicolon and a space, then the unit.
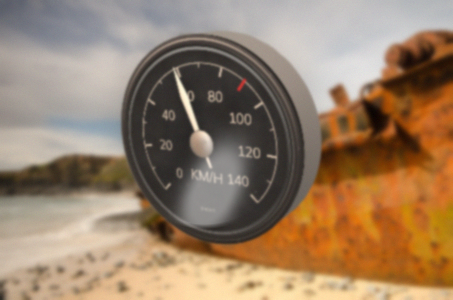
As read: 60; km/h
